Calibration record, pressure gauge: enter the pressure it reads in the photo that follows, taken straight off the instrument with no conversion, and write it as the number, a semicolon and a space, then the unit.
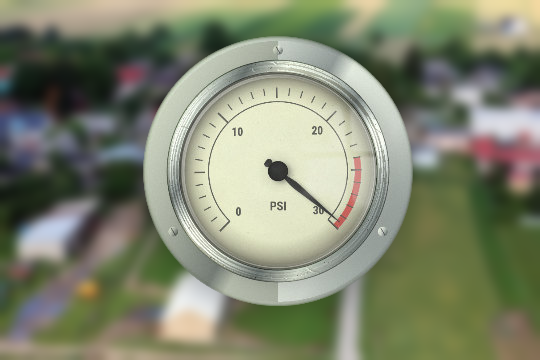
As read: 29.5; psi
